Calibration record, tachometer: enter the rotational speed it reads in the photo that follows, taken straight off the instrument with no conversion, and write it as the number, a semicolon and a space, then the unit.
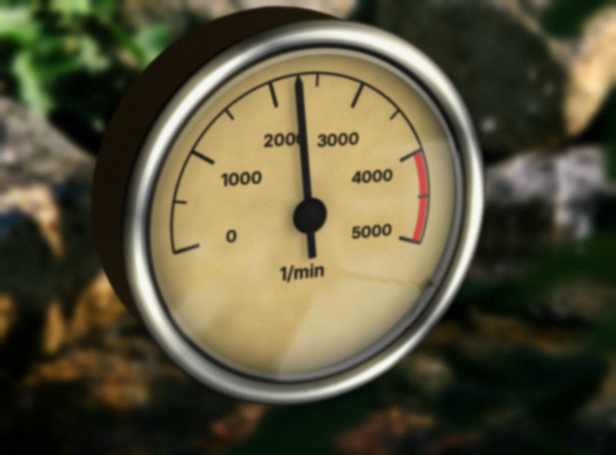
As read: 2250; rpm
